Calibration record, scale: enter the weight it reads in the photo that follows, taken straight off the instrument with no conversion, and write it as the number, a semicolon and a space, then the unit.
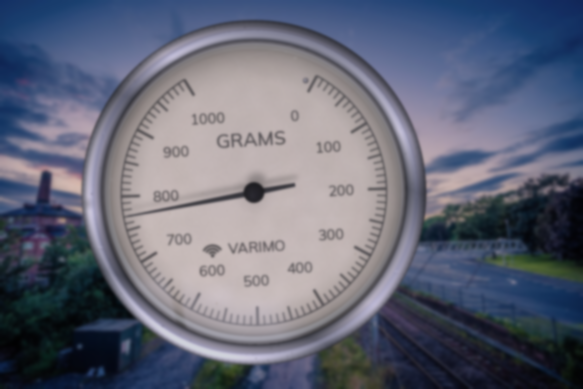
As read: 770; g
